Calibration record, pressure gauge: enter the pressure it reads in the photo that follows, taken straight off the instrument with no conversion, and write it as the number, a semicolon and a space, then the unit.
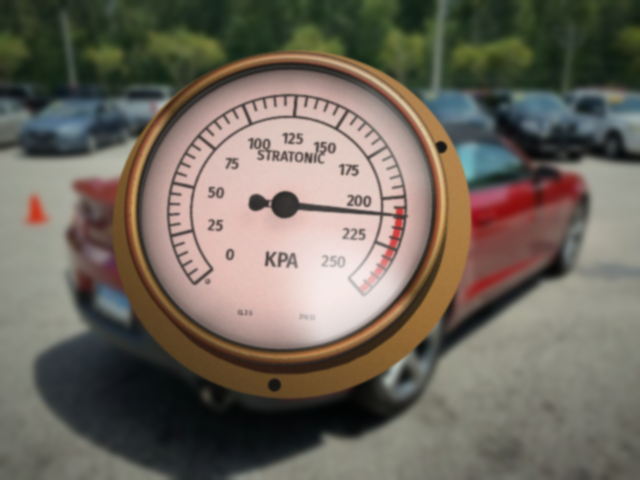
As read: 210; kPa
